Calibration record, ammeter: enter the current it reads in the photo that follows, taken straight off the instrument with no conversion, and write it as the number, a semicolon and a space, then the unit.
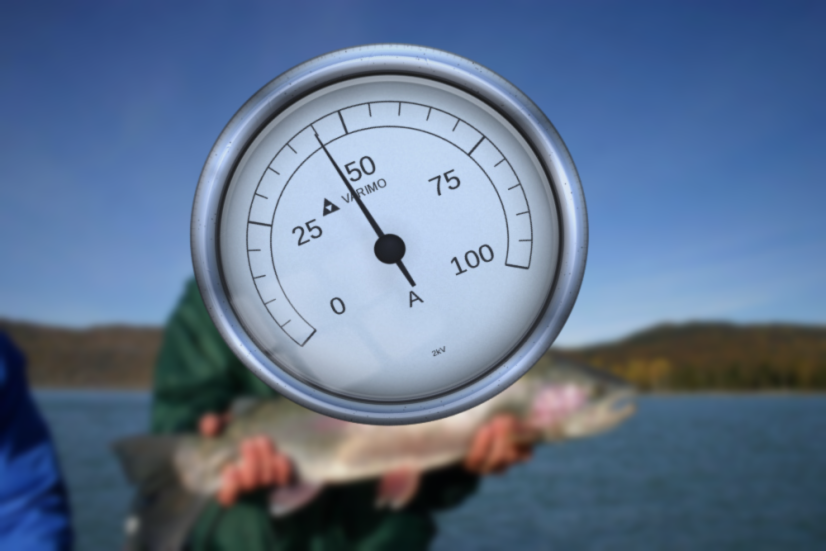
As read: 45; A
